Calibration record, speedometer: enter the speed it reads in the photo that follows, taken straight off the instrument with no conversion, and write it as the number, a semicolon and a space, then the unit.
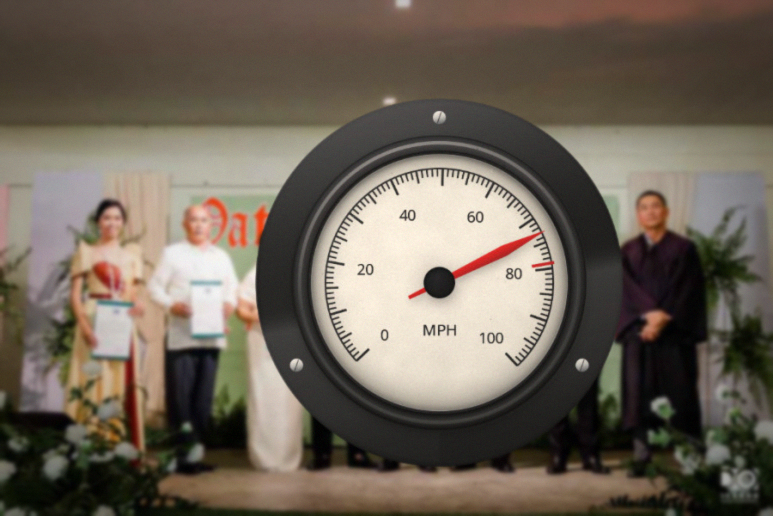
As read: 73; mph
